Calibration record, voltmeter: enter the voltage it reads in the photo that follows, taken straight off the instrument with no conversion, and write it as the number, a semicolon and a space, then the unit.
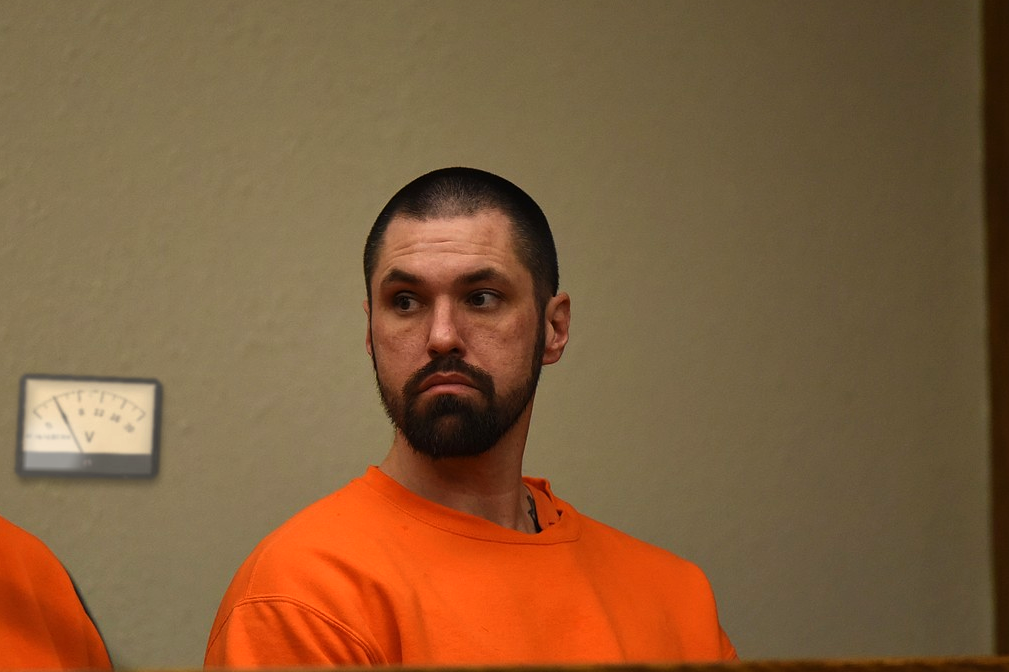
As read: 4; V
